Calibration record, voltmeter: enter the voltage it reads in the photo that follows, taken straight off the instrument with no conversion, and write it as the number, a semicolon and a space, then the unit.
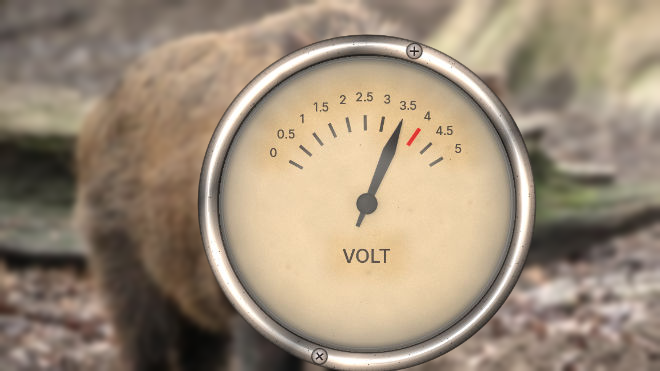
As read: 3.5; V
